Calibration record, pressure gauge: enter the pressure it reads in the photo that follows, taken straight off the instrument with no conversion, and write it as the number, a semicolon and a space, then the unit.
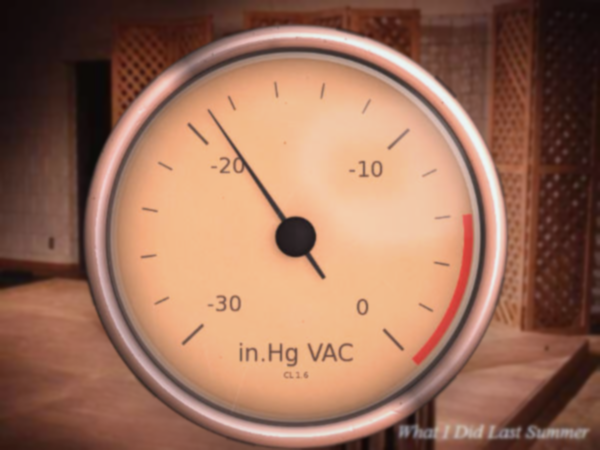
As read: -19; inHg
